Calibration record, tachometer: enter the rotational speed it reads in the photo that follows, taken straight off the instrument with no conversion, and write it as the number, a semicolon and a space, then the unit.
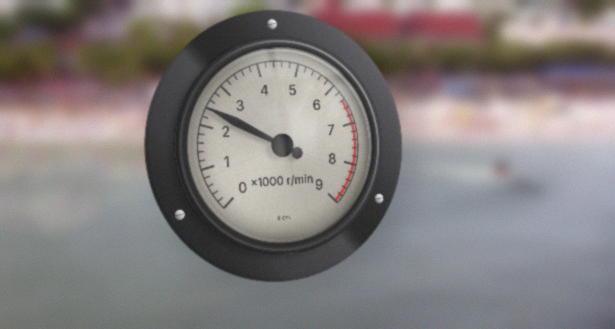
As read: 2400; rpm
